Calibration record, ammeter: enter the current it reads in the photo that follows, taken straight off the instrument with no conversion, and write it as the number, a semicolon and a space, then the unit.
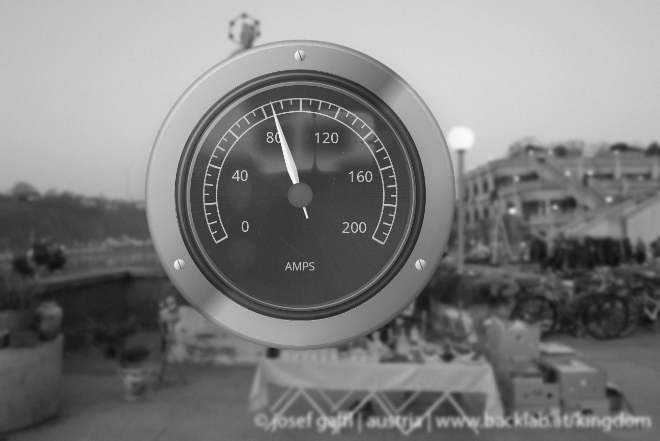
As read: 85; A
